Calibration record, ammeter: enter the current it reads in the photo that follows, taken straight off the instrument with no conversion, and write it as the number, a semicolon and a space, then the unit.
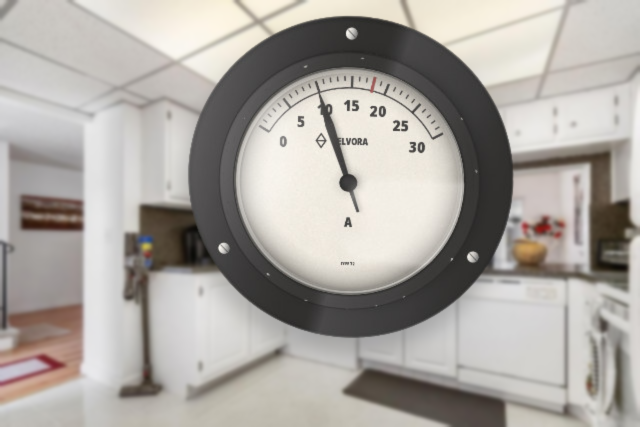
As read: 10; A
